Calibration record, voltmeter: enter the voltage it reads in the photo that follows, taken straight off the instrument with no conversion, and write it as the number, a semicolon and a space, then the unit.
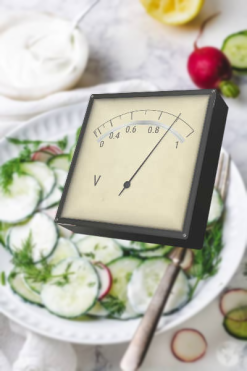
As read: 0.9; V
